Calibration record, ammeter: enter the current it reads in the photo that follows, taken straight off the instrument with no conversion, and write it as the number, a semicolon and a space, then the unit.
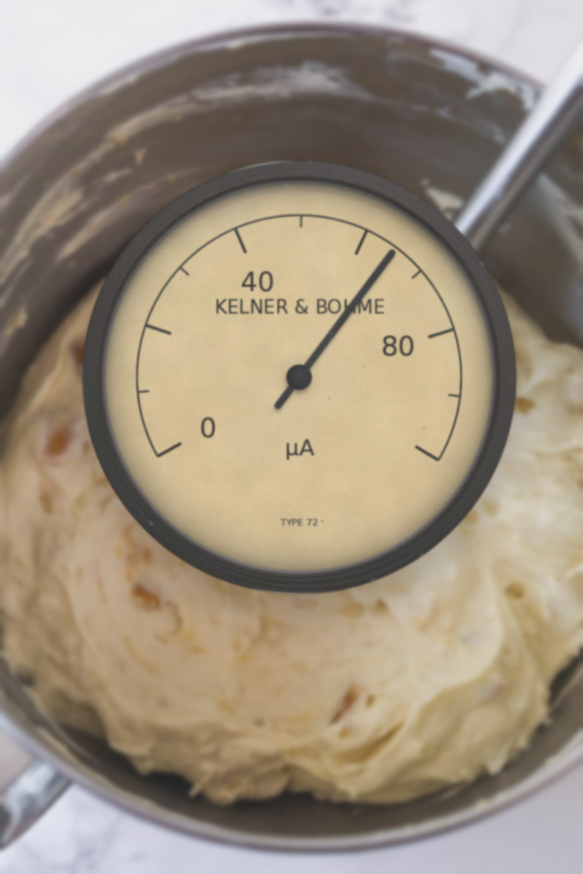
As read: 65; µA
